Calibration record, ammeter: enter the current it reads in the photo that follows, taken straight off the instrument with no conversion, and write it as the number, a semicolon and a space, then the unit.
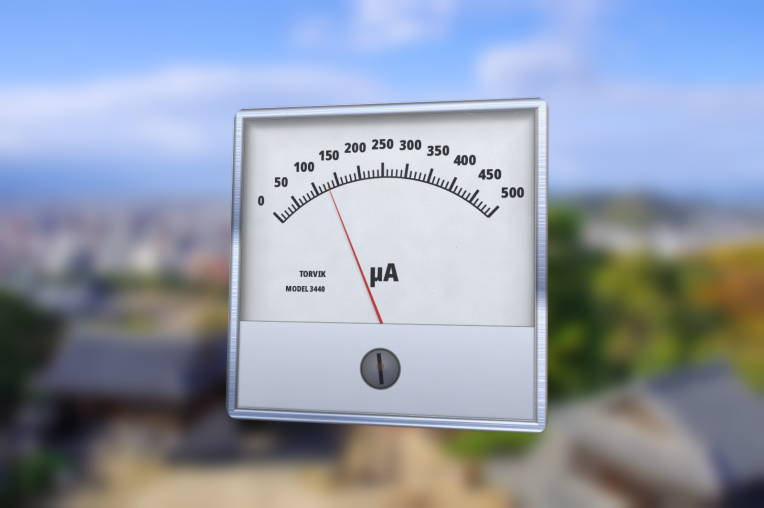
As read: 130; µA
